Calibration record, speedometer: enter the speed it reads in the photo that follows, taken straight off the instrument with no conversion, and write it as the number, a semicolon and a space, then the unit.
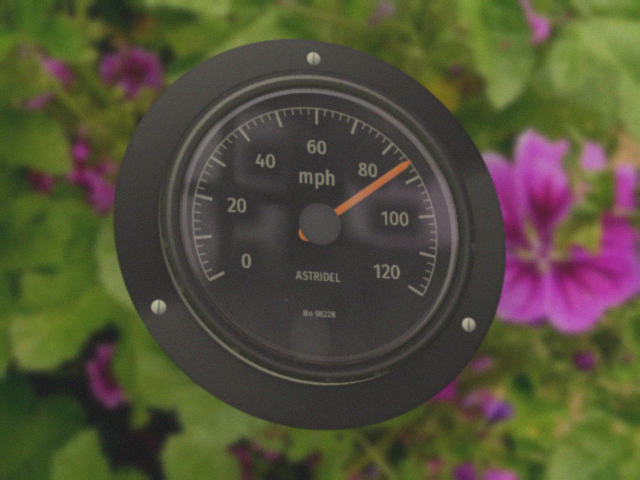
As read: 86; mph
